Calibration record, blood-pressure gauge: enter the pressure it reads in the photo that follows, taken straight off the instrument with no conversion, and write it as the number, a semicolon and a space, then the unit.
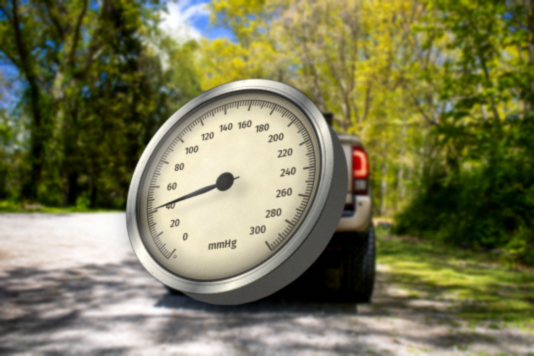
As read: 40; mmHg
